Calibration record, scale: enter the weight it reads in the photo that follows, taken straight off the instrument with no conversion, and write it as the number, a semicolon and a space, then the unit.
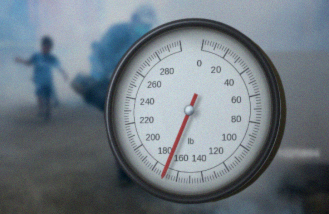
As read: 170; lb
